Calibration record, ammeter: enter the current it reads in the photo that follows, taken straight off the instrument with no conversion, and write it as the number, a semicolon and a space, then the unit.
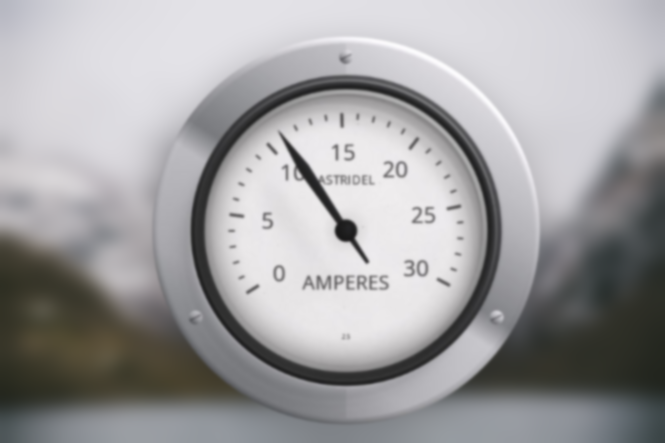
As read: 11; A
